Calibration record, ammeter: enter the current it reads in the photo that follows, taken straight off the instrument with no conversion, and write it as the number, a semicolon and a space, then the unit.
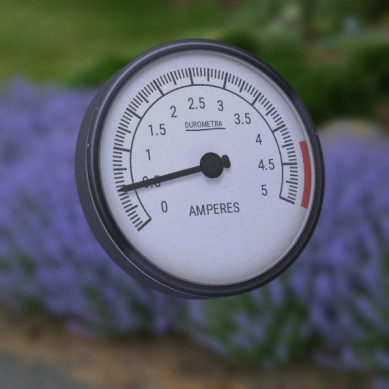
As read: 0.5; A
